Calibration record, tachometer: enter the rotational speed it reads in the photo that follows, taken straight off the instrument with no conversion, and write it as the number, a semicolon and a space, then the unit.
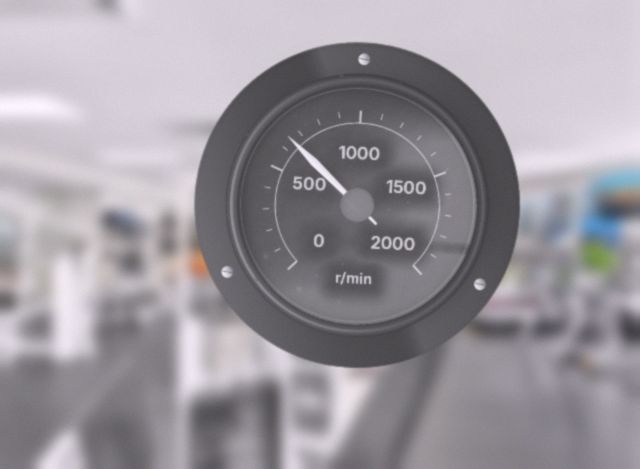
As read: 650; rpm
